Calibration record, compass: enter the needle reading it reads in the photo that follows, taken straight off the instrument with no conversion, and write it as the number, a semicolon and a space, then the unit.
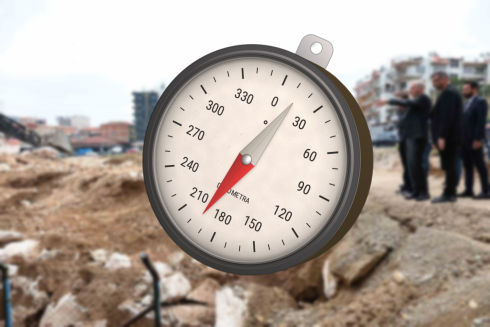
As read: 195; °
